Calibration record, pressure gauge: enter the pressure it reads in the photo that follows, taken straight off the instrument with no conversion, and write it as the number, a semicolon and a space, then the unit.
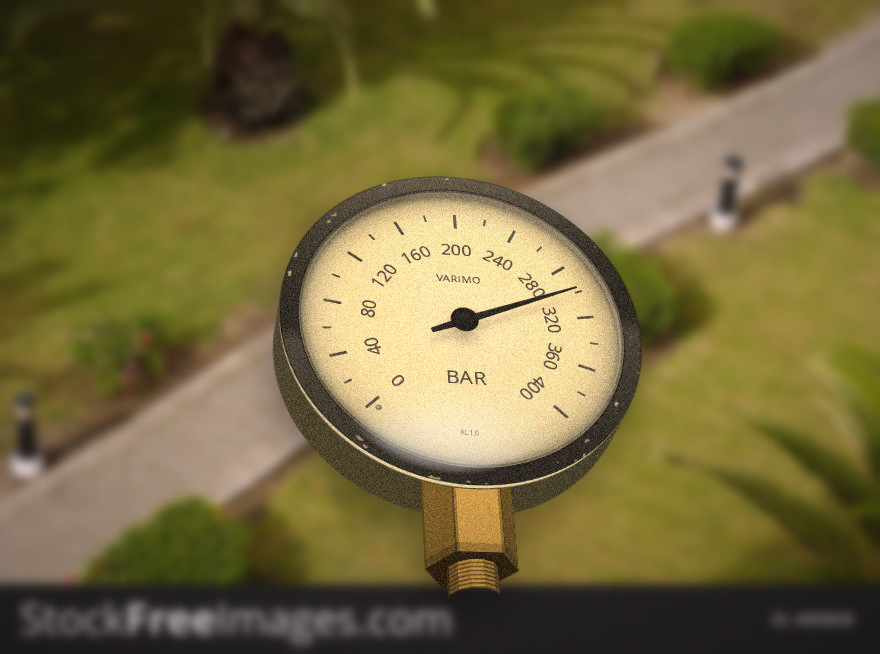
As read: 300; bar
